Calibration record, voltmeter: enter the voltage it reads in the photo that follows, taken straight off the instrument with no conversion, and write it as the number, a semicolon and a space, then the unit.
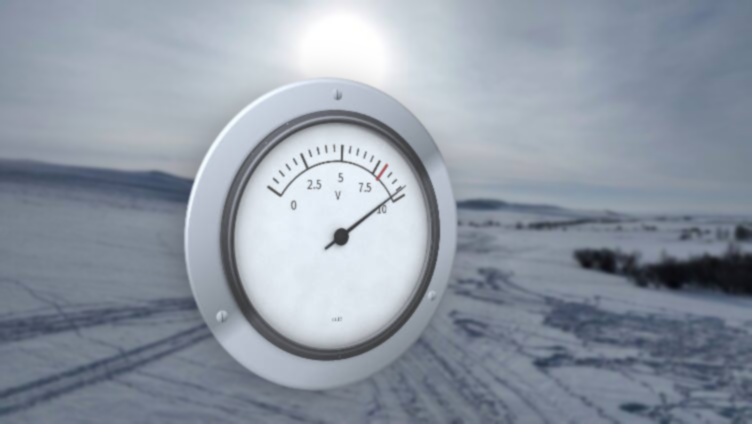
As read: 9.5; V
